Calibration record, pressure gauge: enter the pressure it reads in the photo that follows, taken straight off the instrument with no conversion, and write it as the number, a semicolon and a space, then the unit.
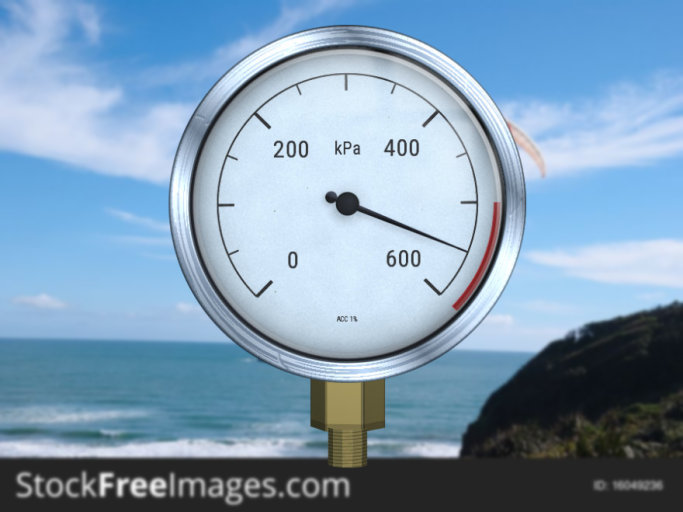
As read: 550; kPa
